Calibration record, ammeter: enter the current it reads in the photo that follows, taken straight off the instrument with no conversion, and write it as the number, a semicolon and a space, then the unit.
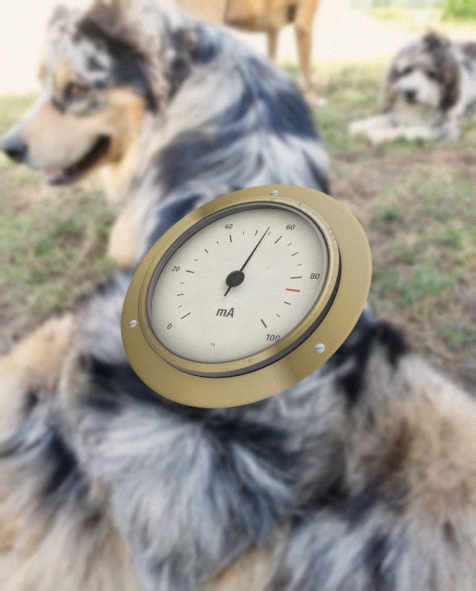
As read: 55; mA
